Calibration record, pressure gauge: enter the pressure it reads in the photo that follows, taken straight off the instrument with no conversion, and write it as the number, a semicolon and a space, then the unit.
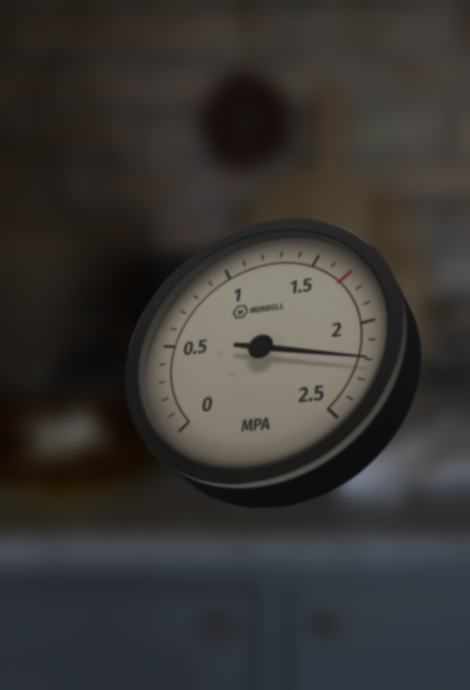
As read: 2.2; MPa
